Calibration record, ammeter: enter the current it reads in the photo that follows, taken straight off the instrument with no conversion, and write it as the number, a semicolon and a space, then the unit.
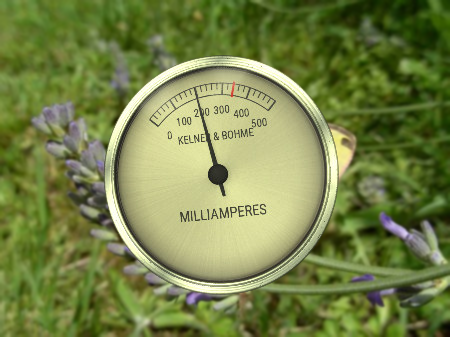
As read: 200; mA
